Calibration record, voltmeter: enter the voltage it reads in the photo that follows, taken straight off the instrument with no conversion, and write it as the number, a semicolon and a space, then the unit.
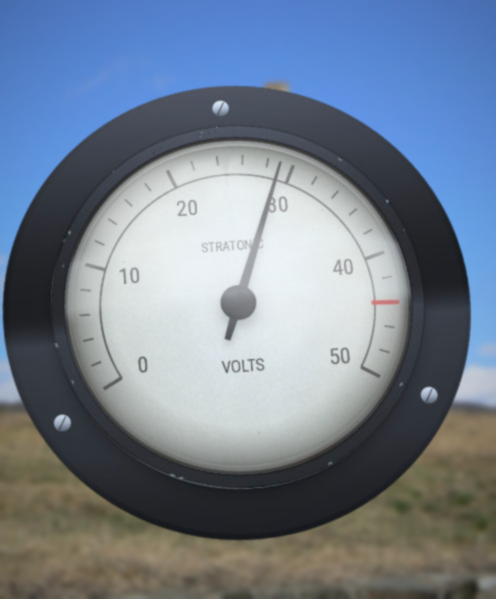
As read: 29; V
